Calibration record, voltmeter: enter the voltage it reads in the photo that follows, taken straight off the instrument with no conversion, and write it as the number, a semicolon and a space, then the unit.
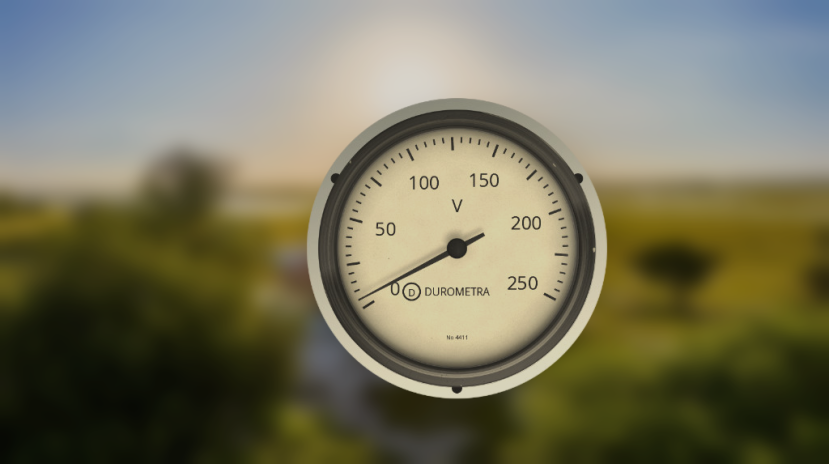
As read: 5; V
